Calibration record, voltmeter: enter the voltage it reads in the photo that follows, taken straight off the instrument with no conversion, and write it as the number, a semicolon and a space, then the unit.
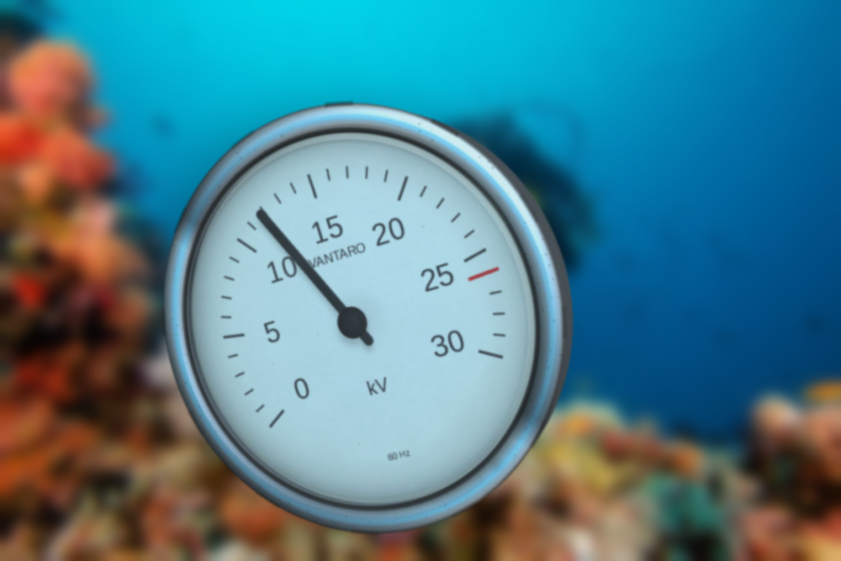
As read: 12; kV
